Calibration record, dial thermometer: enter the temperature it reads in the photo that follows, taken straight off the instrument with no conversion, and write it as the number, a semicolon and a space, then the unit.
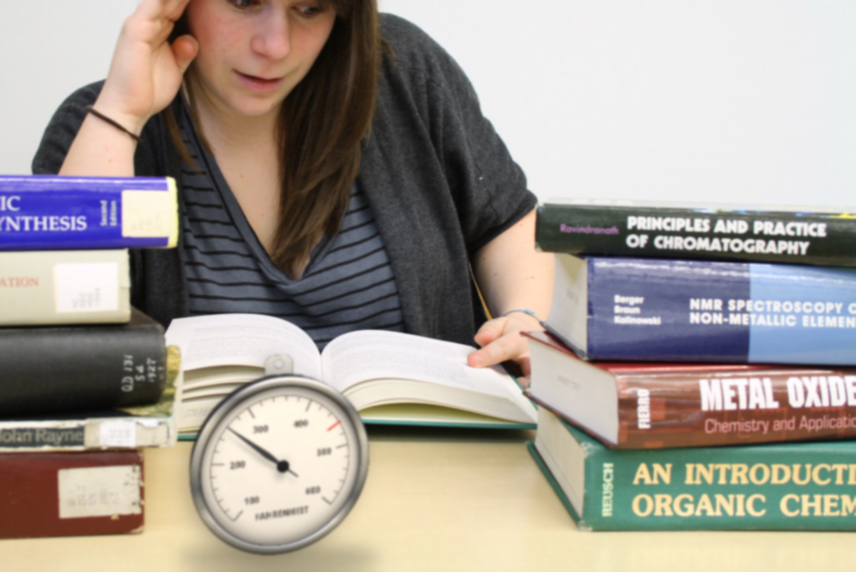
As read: 260; °F
